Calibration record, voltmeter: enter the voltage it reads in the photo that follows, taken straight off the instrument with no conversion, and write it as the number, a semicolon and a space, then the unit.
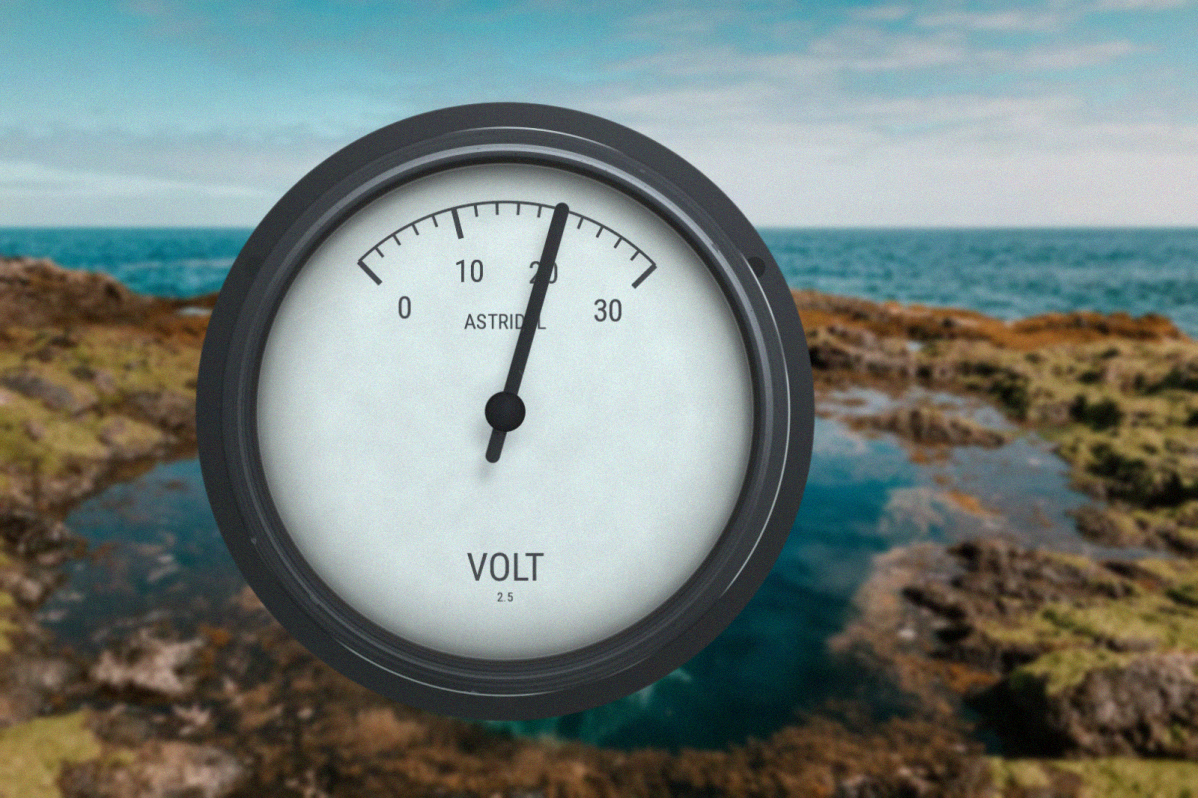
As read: 20; V
